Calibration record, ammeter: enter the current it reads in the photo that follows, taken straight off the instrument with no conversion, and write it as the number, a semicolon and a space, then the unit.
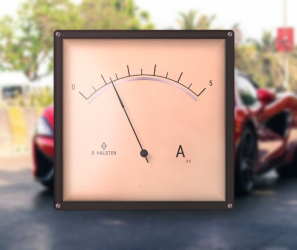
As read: 1.25; A
